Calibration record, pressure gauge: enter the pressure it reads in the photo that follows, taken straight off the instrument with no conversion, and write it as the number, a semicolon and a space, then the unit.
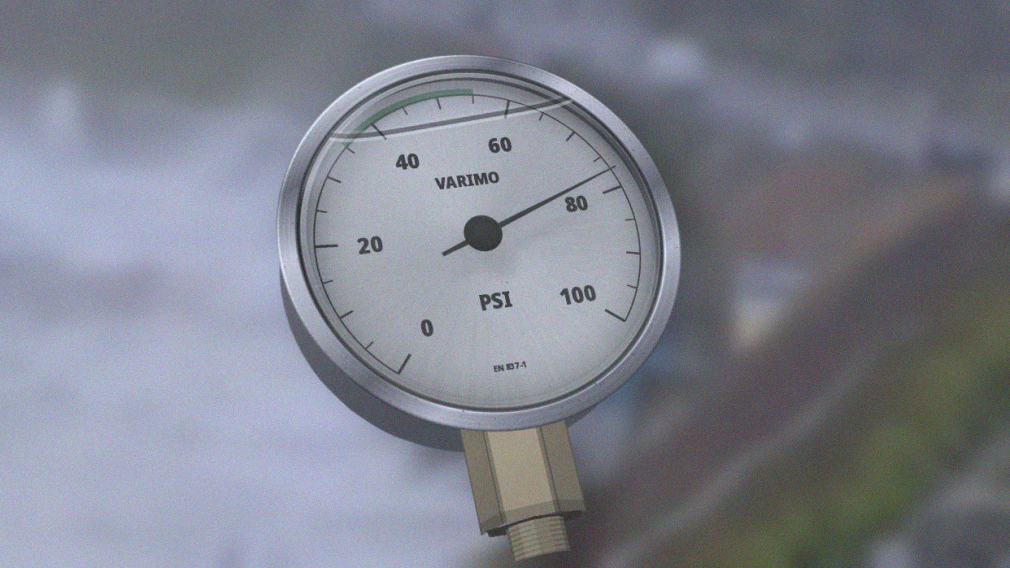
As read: 77.5; psi
